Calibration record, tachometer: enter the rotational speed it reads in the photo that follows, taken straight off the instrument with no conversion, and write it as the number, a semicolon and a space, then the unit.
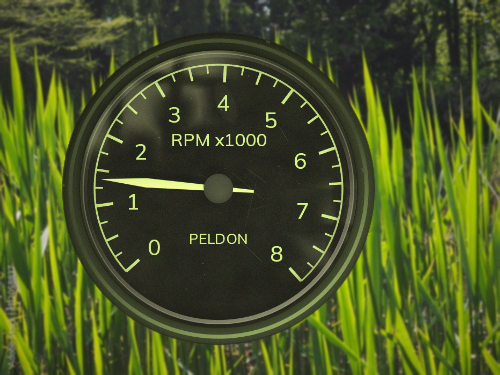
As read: 1375; rpm
